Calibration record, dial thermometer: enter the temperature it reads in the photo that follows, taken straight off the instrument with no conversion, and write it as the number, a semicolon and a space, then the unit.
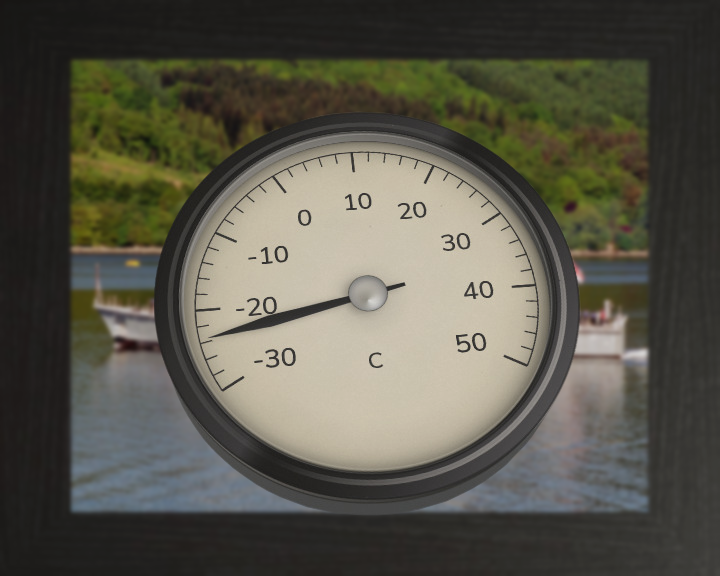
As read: -24; °C
